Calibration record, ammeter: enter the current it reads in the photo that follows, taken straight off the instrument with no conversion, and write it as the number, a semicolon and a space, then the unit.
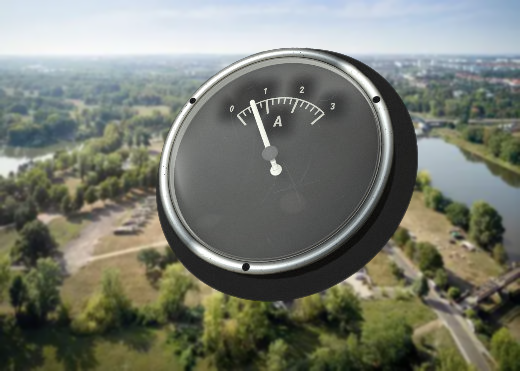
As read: 0.6; A
